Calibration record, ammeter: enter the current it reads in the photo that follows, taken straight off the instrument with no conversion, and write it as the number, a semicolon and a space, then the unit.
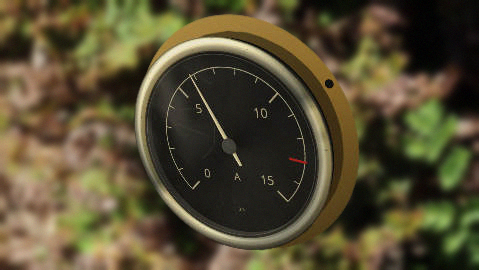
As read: 6; A
